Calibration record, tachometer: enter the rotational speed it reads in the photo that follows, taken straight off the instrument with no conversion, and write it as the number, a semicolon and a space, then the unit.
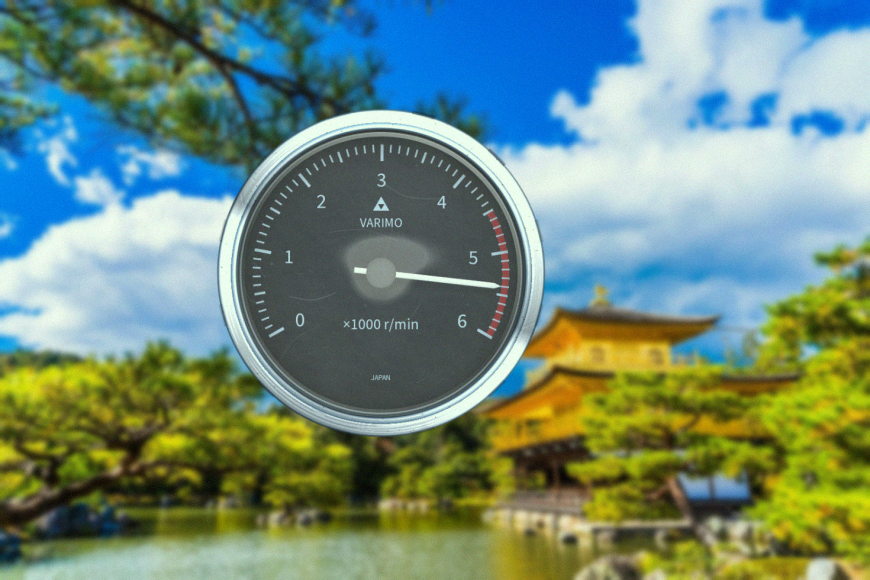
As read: 5400; rpm
